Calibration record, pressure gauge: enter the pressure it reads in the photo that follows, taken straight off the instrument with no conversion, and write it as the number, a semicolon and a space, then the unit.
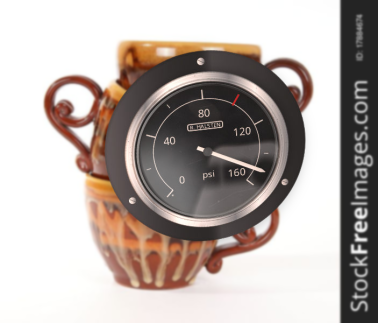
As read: 150; psi
